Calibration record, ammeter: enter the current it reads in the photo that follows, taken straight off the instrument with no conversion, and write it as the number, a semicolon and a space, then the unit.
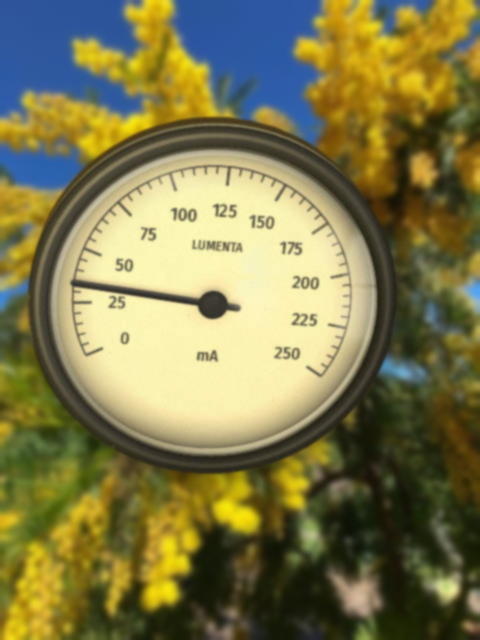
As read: 35; mA
